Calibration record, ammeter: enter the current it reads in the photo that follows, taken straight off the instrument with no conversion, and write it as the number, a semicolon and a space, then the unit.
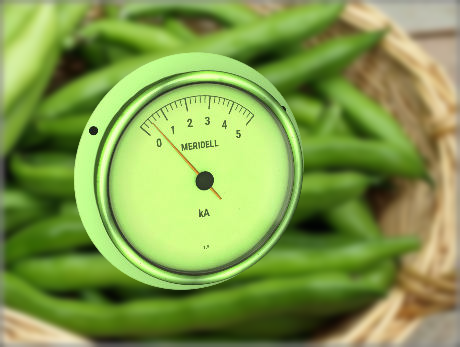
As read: 0.4; kA
